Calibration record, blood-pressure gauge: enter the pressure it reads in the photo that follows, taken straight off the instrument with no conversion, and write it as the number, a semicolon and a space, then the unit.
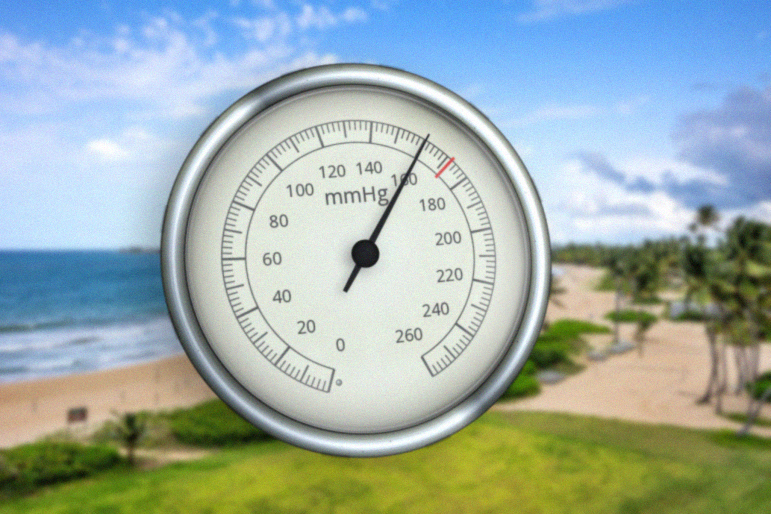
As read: 160; mmHg
